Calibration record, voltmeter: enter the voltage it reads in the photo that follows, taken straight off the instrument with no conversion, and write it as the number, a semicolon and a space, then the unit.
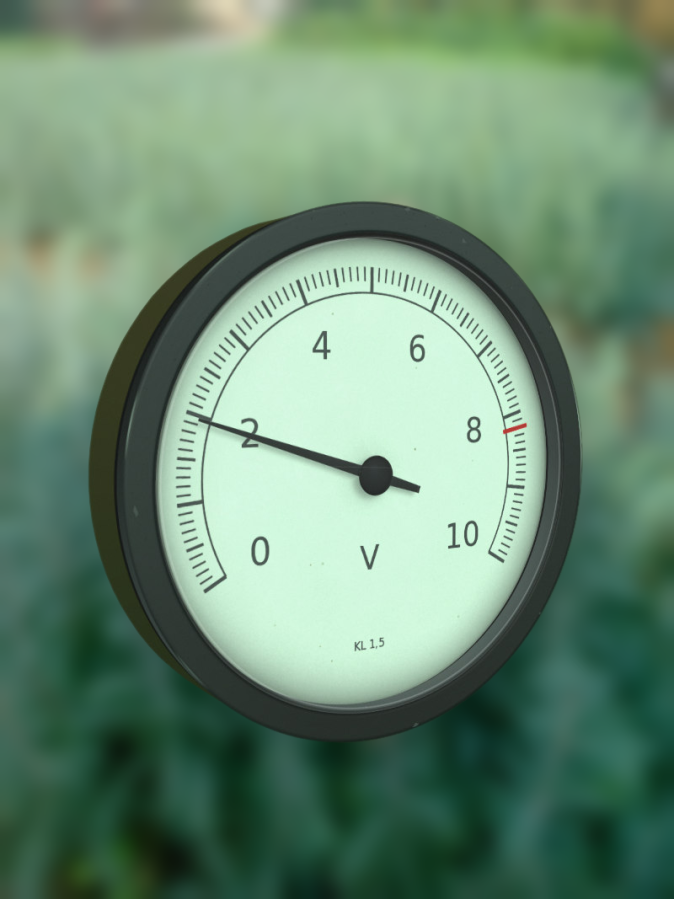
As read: 1.95; V
